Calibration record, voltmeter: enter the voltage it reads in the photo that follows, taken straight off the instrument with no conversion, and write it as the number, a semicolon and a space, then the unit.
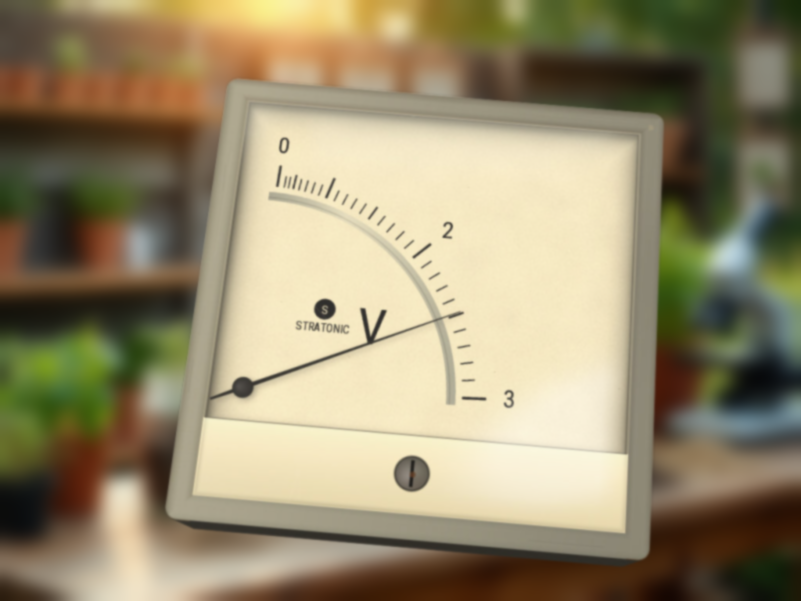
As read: 2.5; V
